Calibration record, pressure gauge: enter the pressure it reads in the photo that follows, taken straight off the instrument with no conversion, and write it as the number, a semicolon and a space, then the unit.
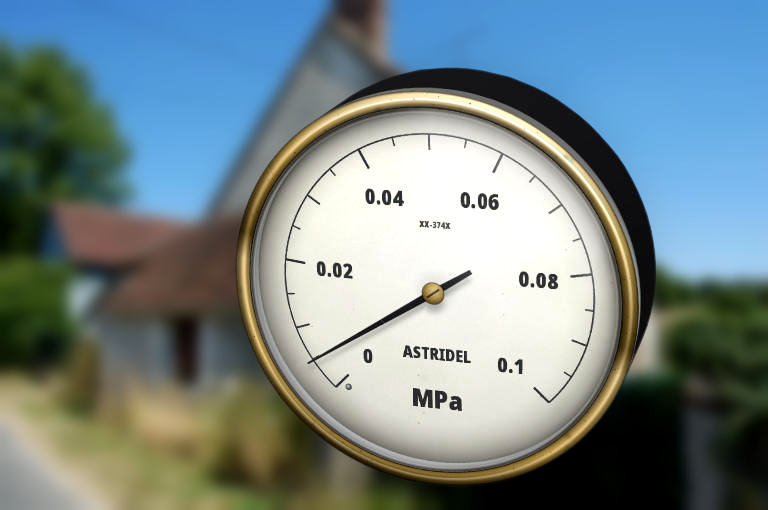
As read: 0.005; MPa
